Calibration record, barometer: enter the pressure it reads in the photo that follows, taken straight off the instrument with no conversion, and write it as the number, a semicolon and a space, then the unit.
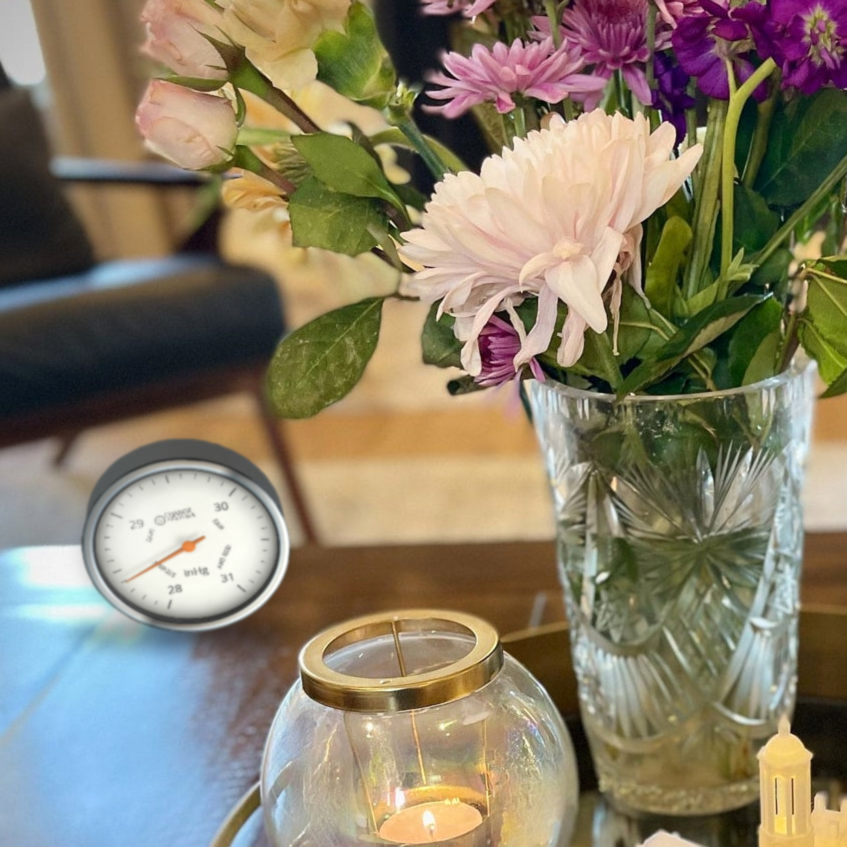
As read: 28.4; inHg
